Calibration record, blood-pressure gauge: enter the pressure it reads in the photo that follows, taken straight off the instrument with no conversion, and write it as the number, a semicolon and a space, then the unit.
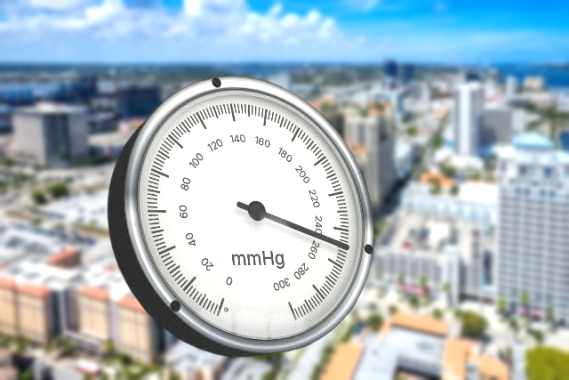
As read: 250; mmHg
